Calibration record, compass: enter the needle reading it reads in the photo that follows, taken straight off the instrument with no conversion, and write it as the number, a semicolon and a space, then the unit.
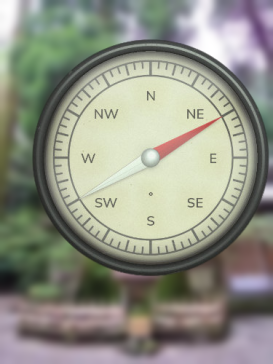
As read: 60; °
